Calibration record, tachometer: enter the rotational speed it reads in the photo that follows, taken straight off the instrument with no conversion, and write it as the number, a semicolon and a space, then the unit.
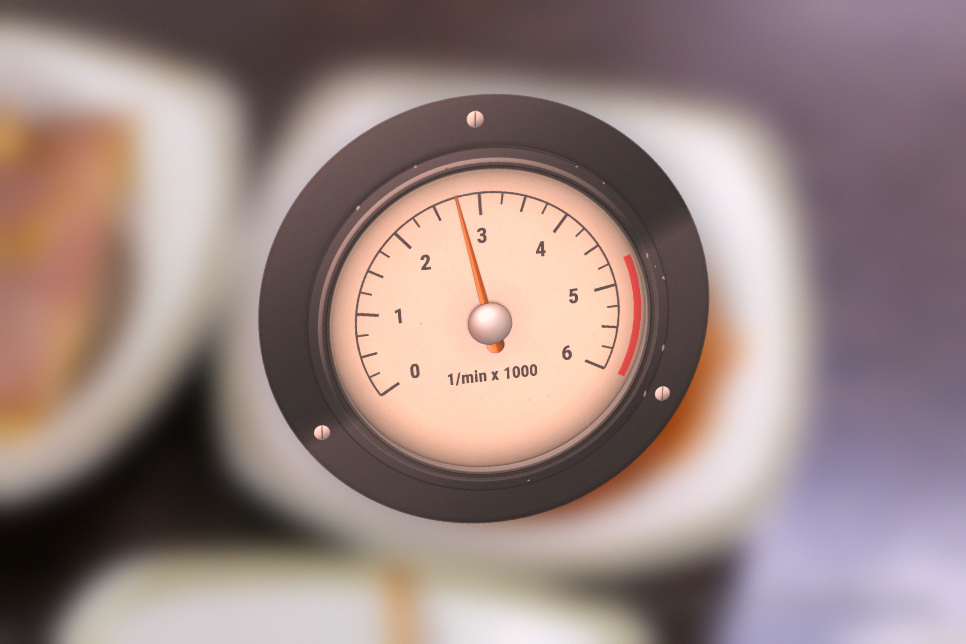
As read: 2750; rpm
